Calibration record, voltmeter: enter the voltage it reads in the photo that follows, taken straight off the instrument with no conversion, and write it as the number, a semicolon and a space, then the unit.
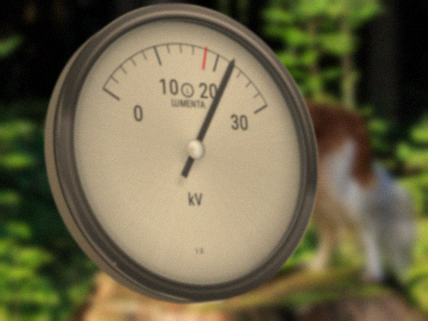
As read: 22; kV
